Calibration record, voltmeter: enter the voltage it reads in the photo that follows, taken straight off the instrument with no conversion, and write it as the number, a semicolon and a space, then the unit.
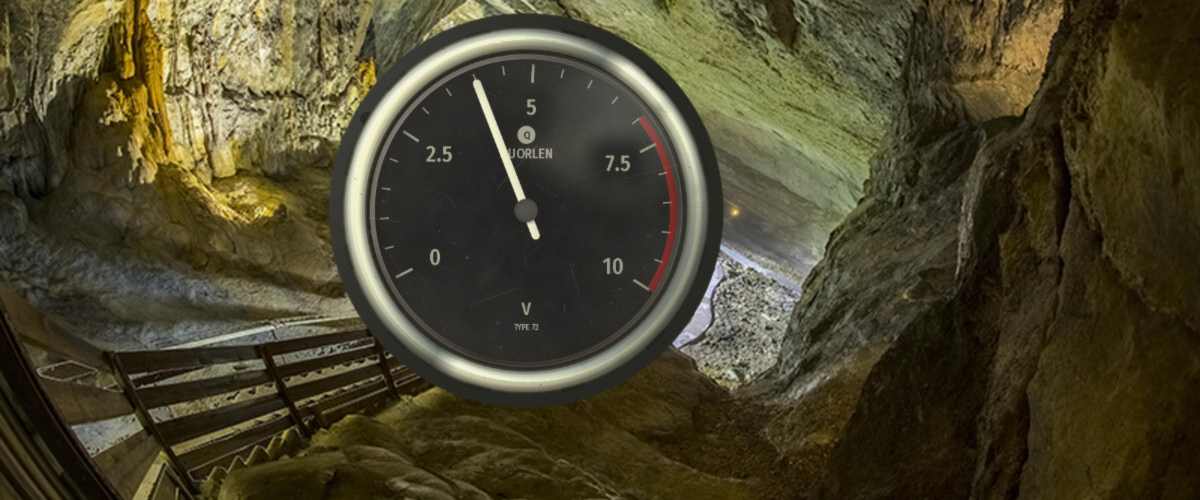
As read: 4; V
